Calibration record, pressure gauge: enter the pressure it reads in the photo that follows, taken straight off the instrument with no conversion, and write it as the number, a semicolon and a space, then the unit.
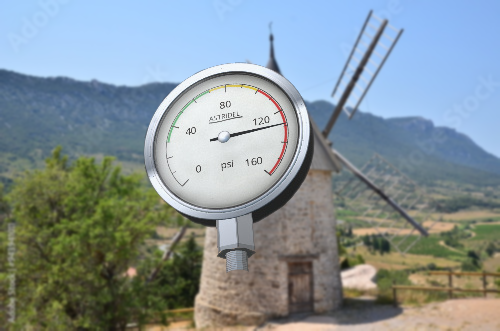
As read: 130; psi
